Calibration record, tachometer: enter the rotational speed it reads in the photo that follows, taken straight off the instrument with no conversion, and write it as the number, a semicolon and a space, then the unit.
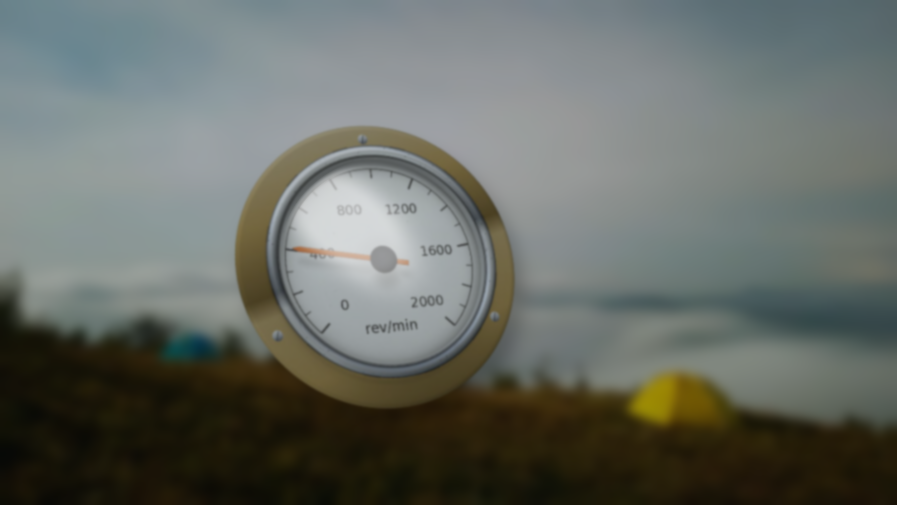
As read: 400; rpm
